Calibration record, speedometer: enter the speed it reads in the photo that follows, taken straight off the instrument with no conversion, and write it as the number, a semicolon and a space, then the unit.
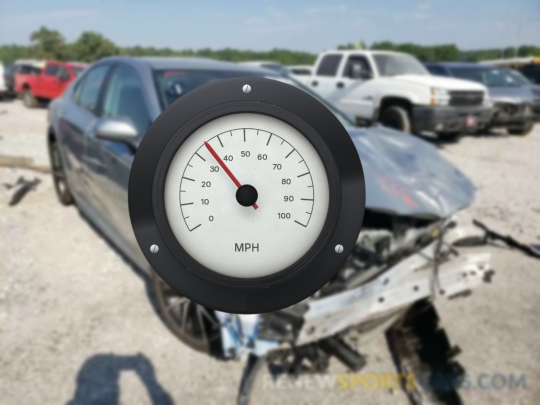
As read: 35; mph
